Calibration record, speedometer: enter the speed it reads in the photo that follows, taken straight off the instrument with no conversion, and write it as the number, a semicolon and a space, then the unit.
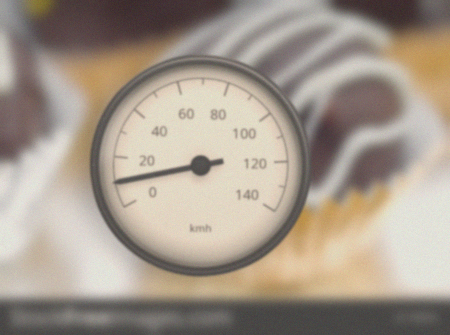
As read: 10; km/h
